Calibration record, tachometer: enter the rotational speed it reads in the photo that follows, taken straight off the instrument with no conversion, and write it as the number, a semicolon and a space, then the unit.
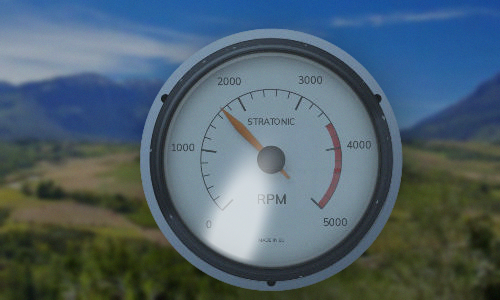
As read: 1700; rpm
